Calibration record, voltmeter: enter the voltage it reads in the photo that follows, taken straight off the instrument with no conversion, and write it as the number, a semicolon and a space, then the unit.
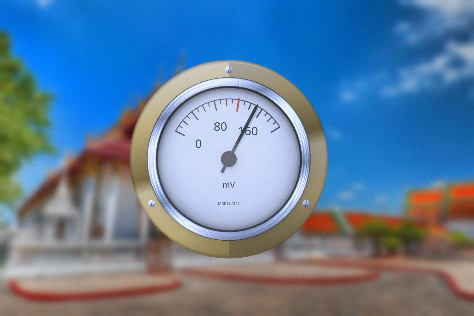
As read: 150; mV
